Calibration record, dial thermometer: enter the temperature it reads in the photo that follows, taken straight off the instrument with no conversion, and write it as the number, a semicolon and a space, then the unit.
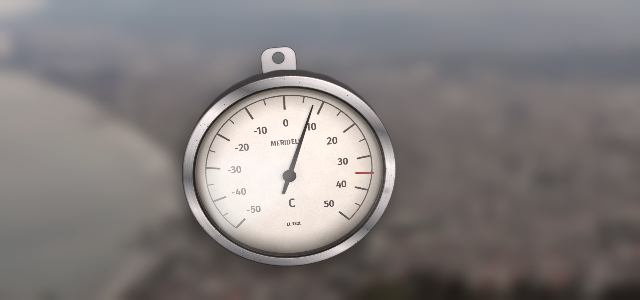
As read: 7.5; °C
